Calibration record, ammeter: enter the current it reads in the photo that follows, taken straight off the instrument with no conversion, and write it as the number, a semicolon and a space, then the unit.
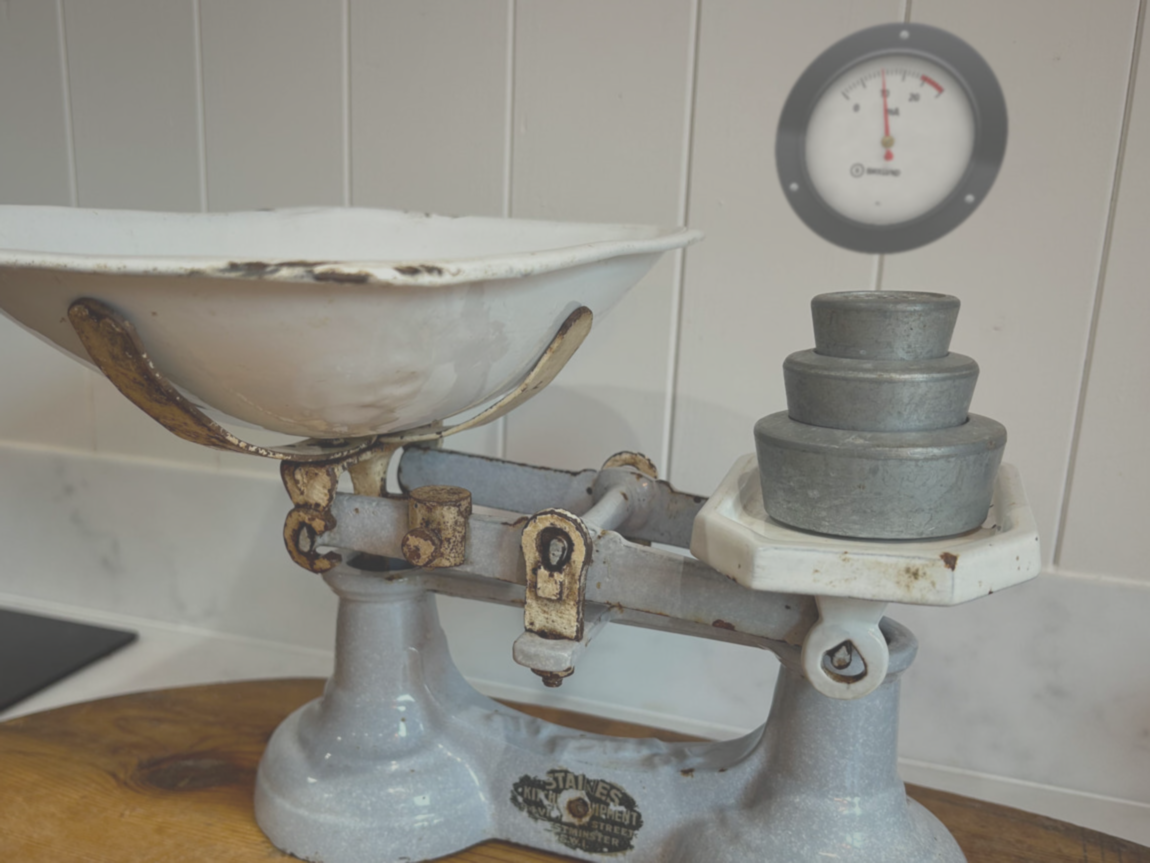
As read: 10; mA
